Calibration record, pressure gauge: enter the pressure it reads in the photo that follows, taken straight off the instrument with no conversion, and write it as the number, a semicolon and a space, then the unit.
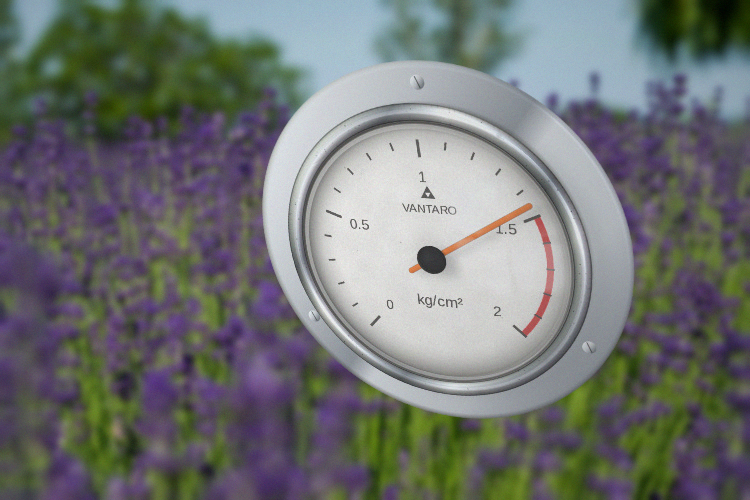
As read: 1.45; kg/cm²
